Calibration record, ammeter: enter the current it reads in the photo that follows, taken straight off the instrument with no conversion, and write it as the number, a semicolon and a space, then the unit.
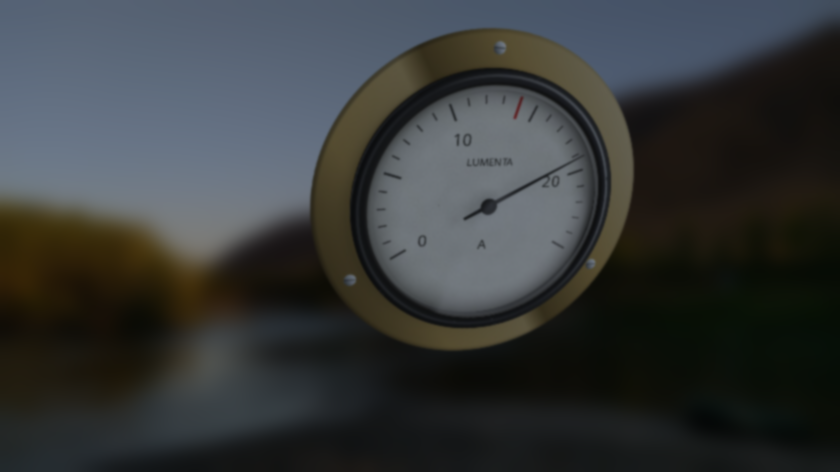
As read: 19; A
